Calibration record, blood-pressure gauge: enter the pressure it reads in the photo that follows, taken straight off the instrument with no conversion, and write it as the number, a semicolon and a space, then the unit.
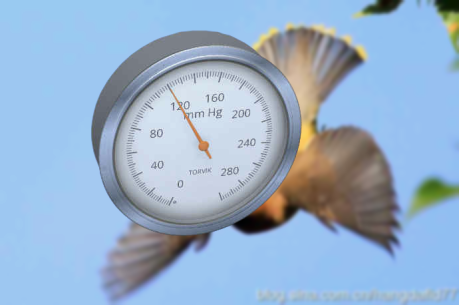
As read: 120; mmHg
